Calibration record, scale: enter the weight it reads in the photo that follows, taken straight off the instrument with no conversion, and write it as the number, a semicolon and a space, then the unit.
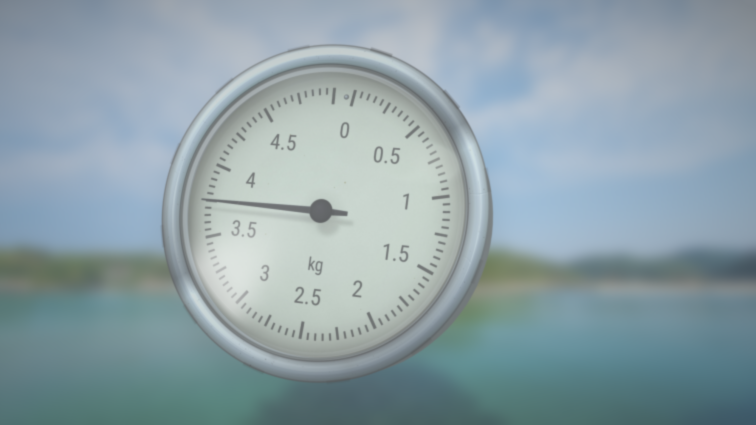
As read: 3.75; kg
